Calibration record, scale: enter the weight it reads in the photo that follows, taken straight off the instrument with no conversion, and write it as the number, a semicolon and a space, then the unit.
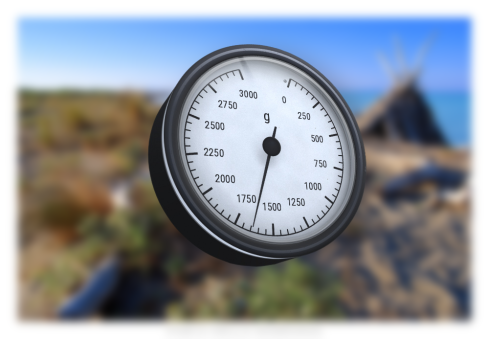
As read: 1650; g
